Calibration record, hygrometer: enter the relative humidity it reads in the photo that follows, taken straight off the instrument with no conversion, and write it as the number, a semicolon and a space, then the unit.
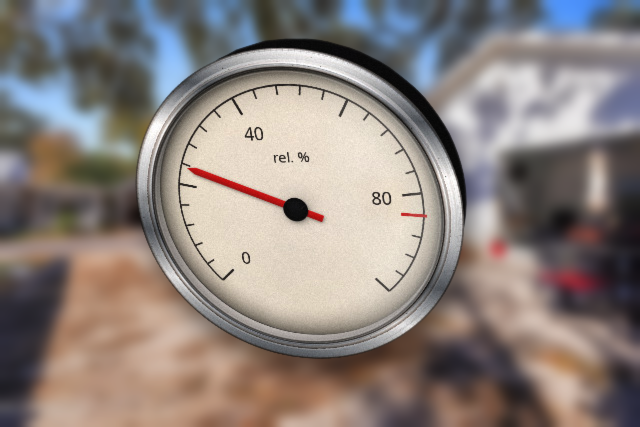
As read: 24; %
